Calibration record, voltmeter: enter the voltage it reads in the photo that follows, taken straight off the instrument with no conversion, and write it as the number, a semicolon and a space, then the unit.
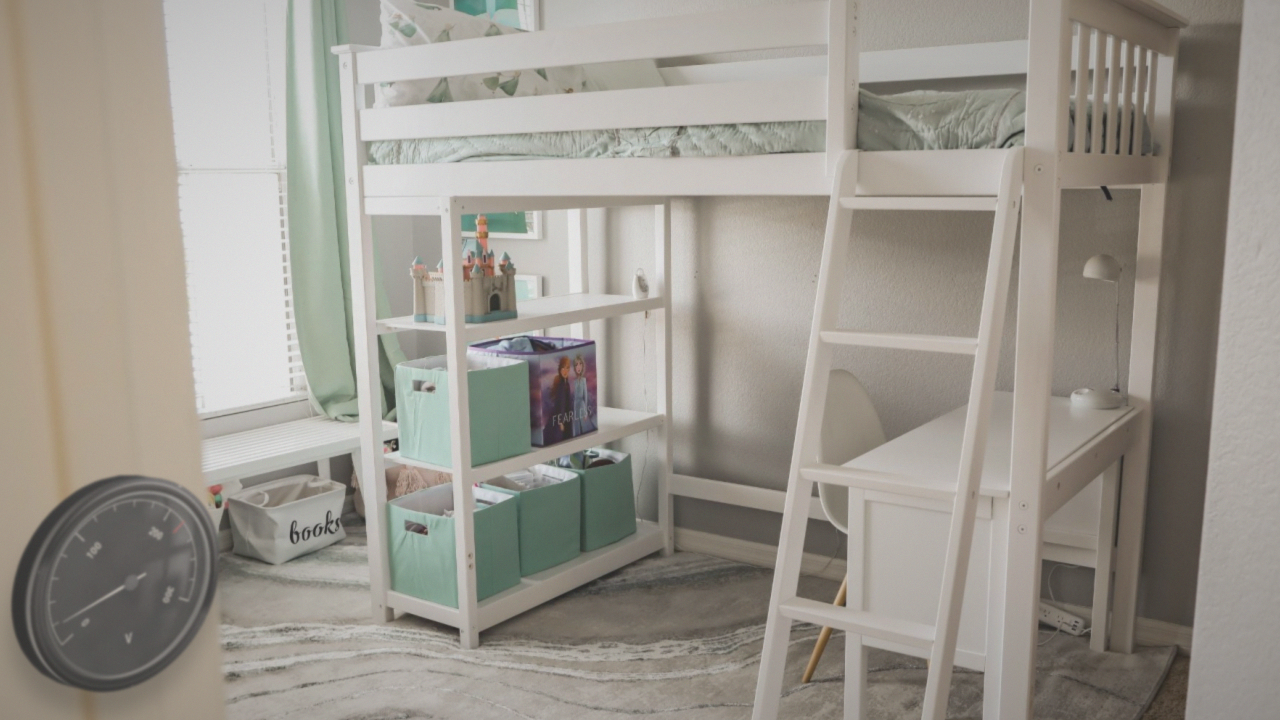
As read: 20; V
